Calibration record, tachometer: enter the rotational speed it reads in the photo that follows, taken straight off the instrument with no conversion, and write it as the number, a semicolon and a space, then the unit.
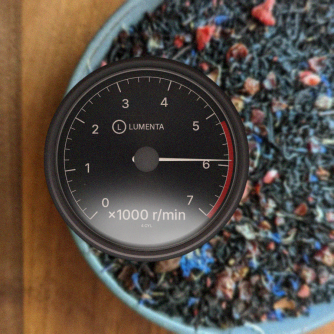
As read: 5900; rpm
